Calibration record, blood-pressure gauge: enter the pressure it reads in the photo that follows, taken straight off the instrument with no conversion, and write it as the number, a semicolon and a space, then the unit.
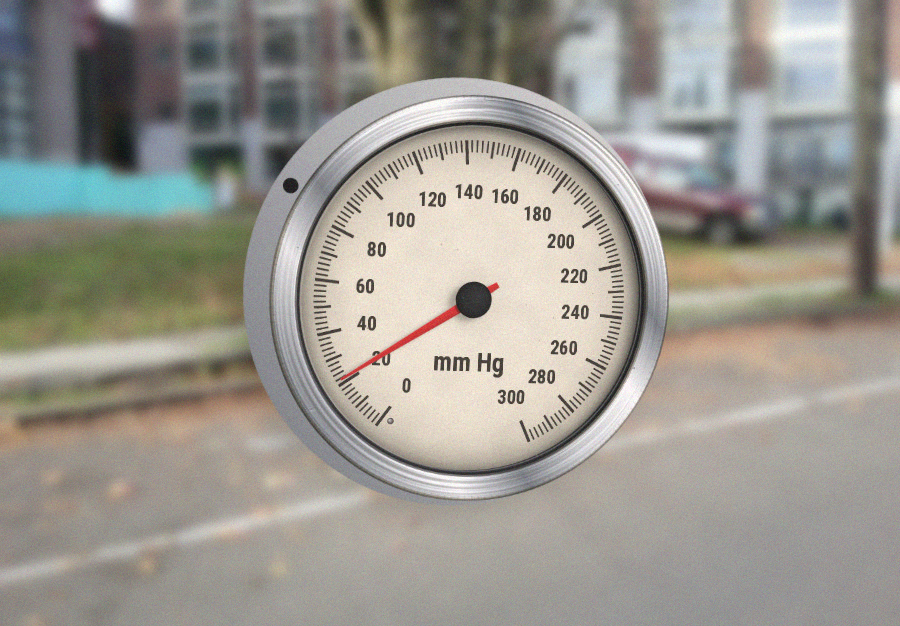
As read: 22; mmHg
